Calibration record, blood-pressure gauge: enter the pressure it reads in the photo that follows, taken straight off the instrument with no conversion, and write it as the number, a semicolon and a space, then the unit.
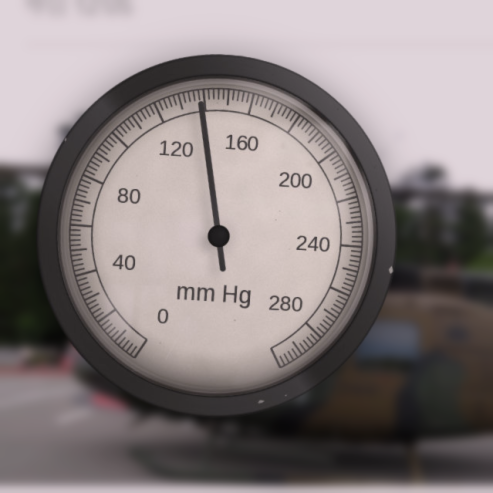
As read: 138; mmHg
